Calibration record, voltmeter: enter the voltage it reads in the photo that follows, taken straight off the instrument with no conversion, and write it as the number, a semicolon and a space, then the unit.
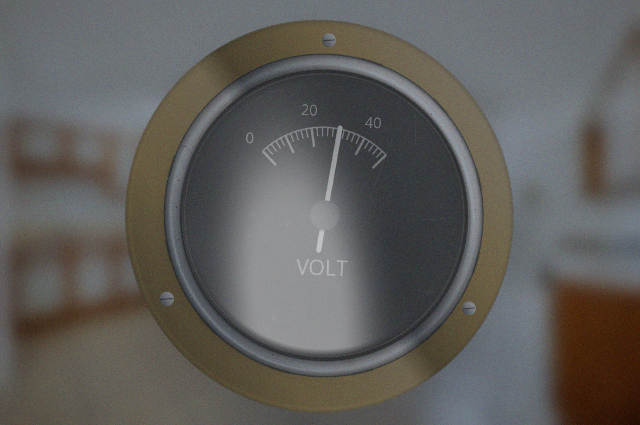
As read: 30; V
